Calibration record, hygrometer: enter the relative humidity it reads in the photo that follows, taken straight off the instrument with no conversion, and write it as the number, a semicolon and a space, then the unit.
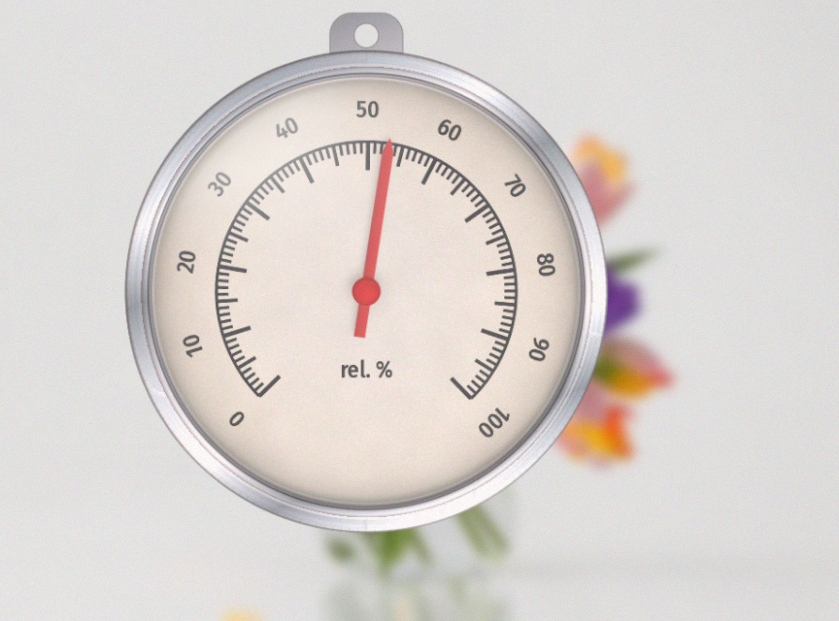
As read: 53; %
